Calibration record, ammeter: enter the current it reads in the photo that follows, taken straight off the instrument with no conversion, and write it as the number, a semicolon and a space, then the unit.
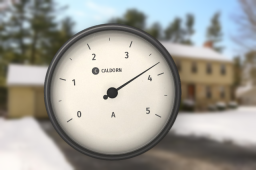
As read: 3.75; A
